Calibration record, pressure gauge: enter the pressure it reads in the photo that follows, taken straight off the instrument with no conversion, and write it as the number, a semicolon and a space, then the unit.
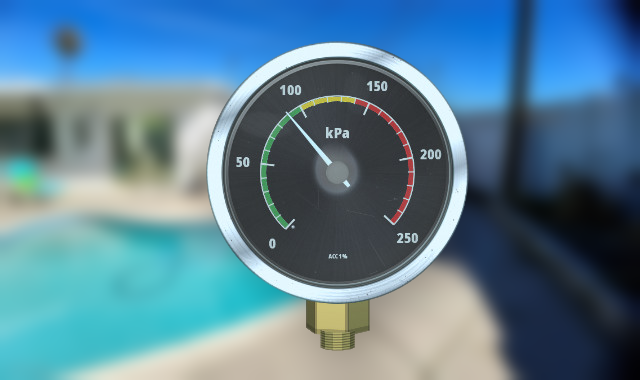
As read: 90; kPa
